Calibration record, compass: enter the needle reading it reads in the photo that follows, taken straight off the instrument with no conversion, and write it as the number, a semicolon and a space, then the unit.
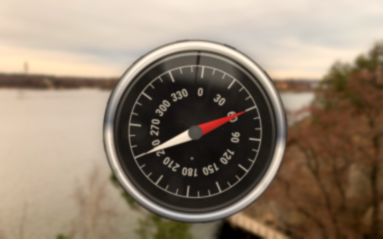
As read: 60; °
